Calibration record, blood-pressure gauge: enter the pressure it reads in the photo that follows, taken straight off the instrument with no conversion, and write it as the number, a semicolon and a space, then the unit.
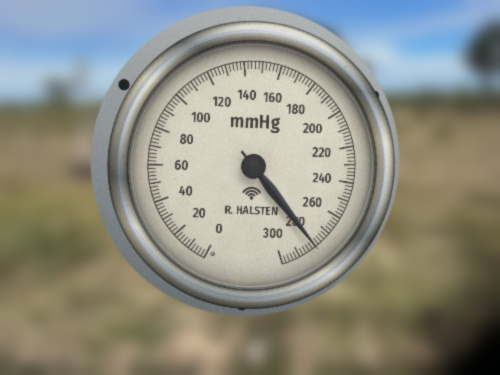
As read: 280; mmHg
